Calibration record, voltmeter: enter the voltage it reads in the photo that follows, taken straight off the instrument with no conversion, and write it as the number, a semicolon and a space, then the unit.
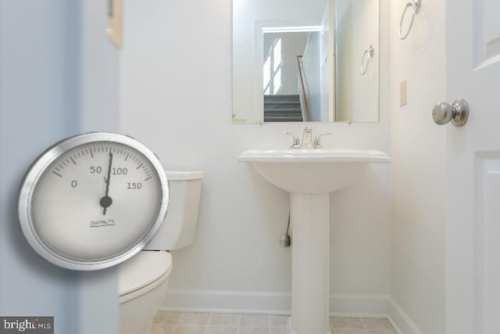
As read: 75; V
